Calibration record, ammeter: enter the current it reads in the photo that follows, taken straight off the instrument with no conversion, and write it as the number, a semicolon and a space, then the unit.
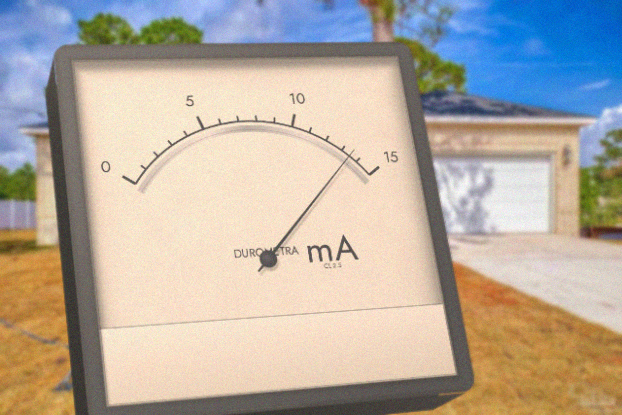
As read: 13.5; mA
